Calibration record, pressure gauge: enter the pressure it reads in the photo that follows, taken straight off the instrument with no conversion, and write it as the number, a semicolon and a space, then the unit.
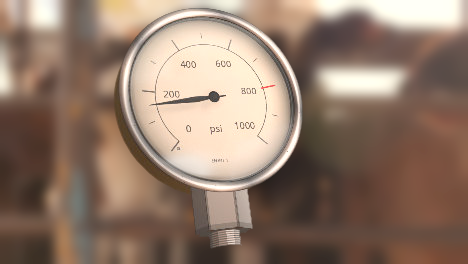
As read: 150; psi
